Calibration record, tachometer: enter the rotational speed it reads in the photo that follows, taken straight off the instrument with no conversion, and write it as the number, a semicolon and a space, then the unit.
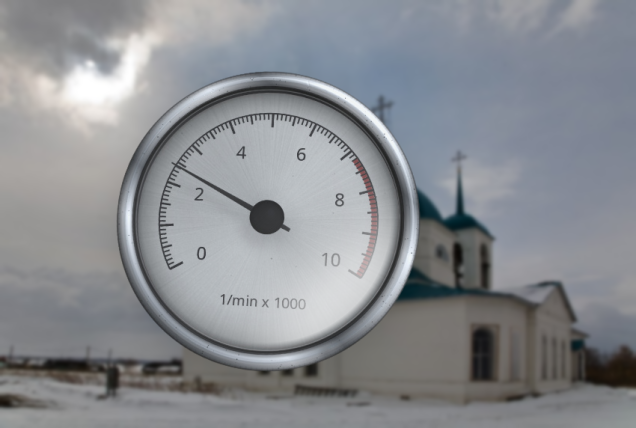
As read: 2400; rpm
